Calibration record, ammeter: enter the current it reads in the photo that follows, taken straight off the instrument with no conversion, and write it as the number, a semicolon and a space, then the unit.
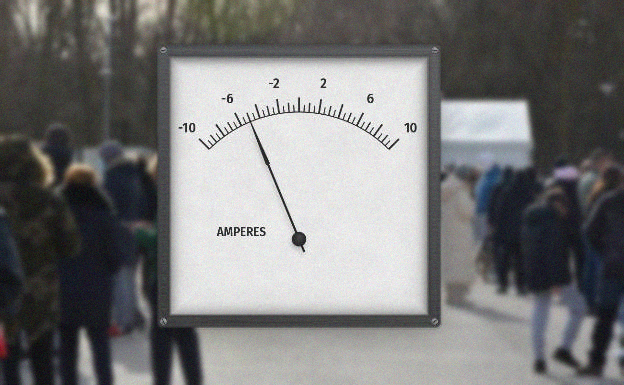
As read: -5; A
